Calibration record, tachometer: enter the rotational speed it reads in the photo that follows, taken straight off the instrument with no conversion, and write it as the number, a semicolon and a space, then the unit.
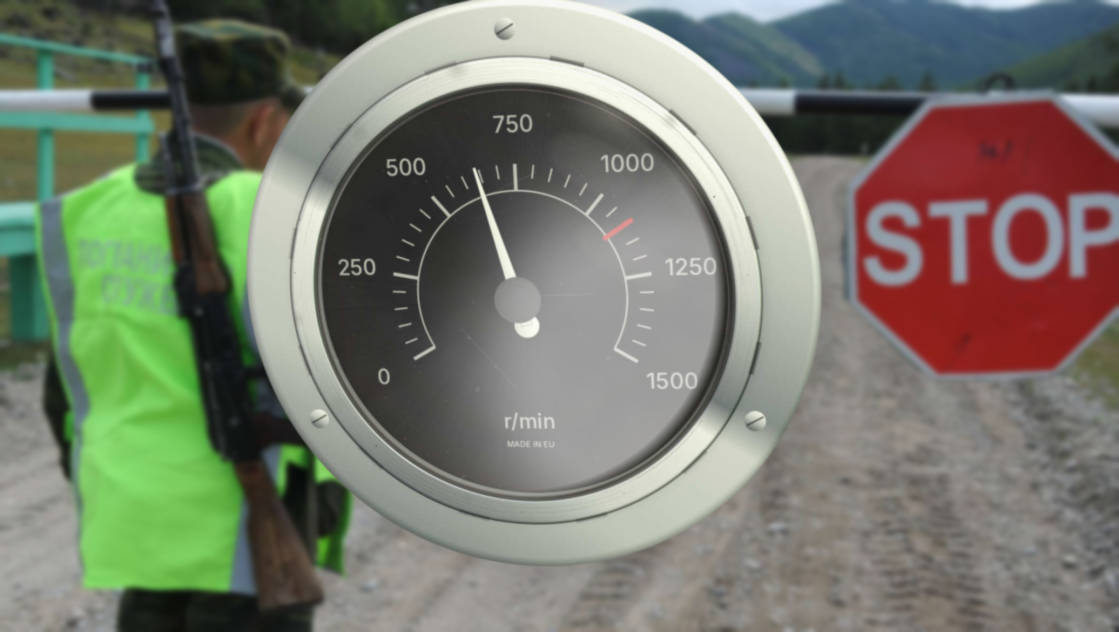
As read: 650; rpm
